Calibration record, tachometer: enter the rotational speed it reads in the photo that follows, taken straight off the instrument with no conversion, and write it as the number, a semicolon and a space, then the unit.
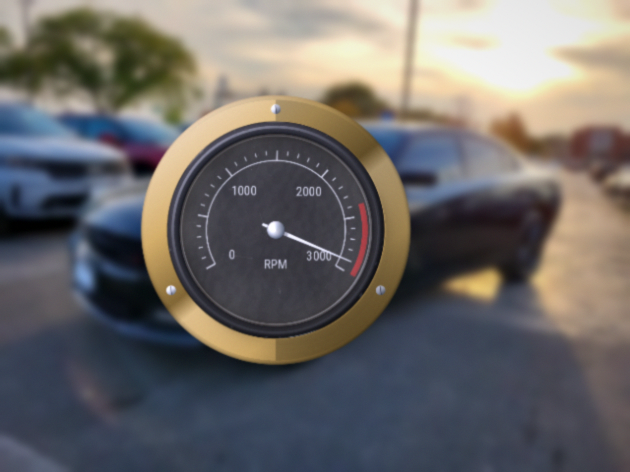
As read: 2900; rpm
